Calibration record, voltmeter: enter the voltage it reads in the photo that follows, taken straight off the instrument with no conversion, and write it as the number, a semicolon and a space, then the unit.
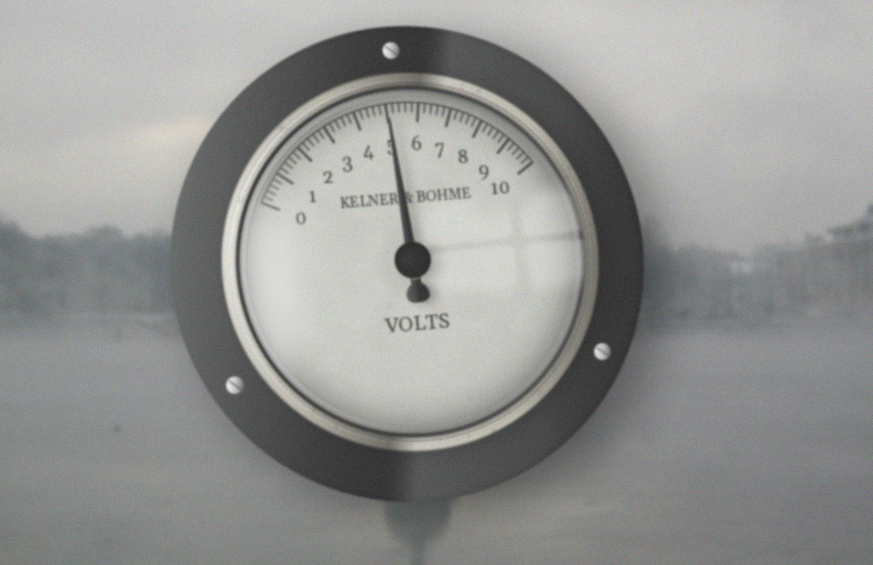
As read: 5; V
